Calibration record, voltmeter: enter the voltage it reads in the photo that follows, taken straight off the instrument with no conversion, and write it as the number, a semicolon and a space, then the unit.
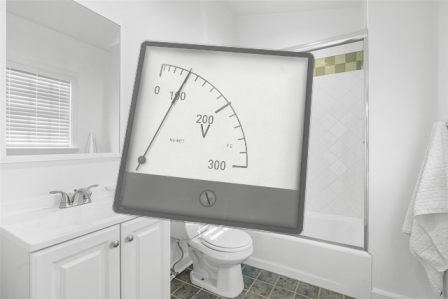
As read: 100; V
